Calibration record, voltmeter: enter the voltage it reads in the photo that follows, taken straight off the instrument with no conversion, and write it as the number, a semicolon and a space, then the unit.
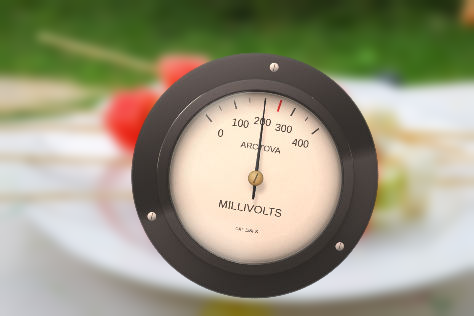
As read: 200; mV
